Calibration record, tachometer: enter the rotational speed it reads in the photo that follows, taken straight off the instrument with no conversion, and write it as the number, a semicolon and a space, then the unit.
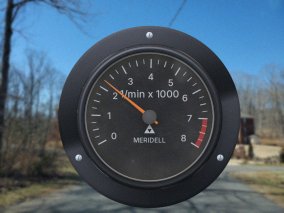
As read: 2250; rpm
